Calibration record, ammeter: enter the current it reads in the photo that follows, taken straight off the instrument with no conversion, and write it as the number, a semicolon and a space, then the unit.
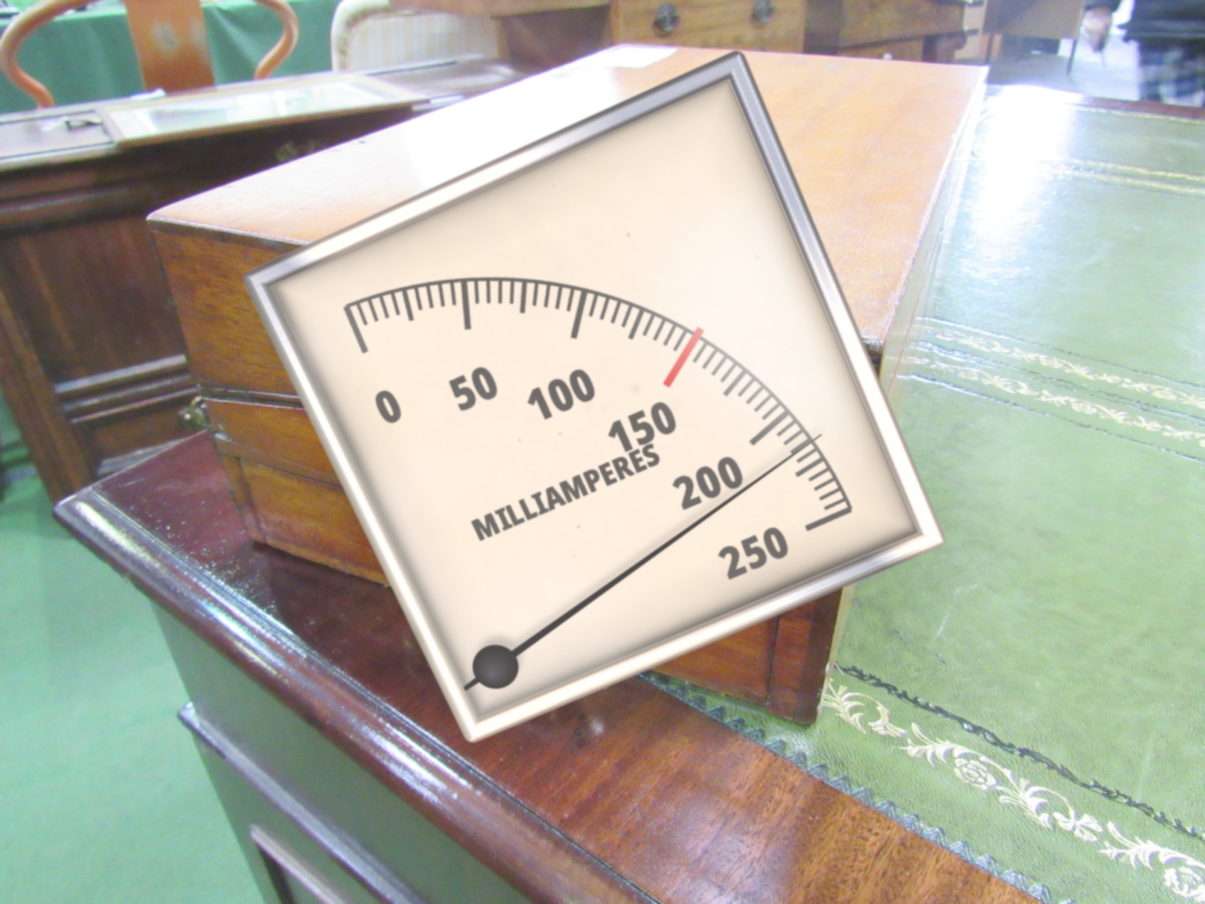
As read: 215; mA
